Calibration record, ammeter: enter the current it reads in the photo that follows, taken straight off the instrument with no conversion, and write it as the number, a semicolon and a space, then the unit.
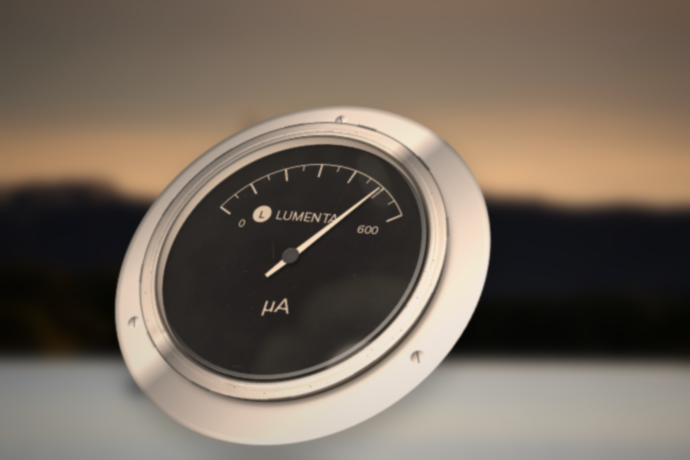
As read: 500; µA
